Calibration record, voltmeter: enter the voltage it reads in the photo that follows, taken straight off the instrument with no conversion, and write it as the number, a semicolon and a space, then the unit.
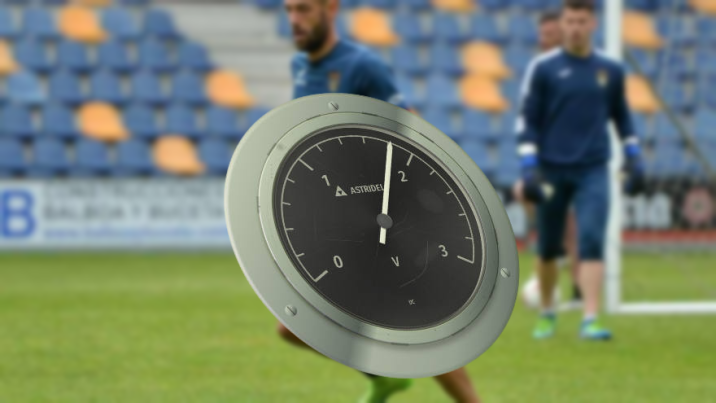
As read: 1.8; V
